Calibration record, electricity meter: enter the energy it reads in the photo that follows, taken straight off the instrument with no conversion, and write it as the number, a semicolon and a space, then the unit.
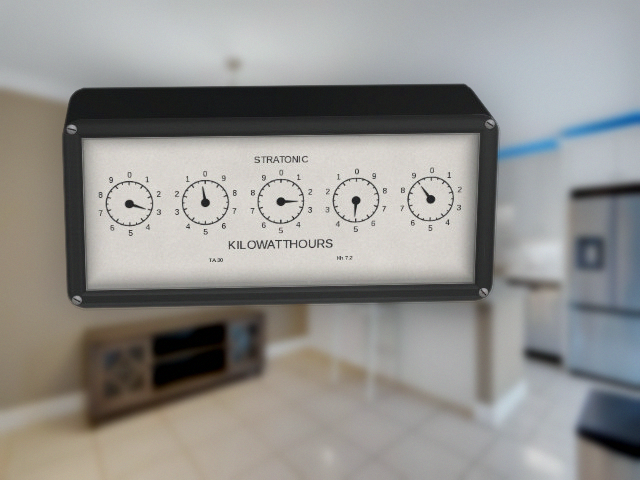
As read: 30249; kWh
